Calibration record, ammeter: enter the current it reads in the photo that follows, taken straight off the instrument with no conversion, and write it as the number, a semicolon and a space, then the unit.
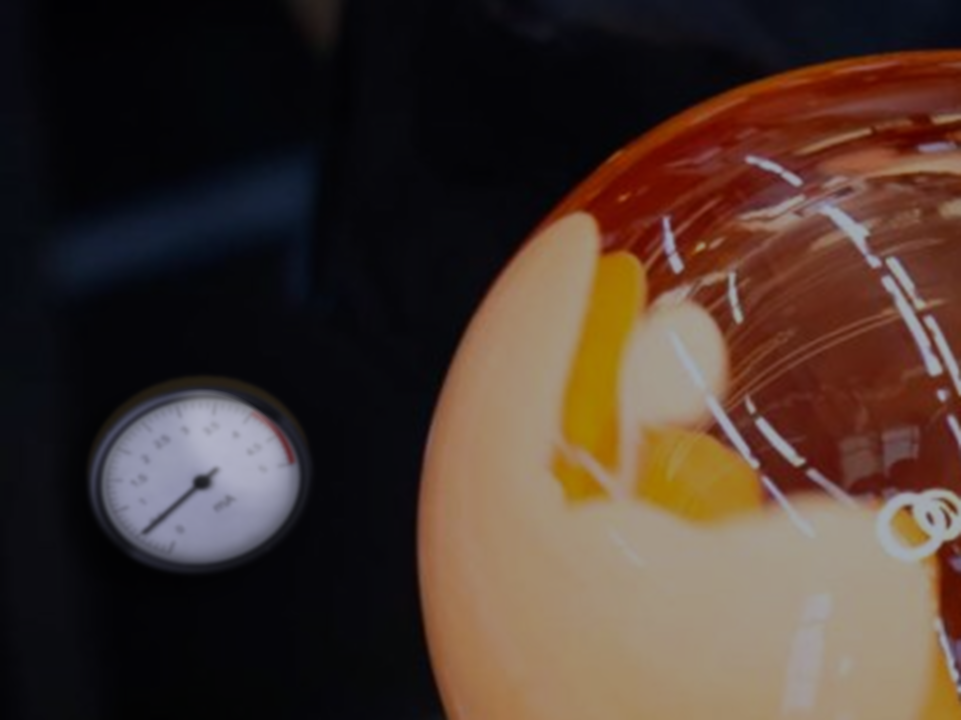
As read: 0.5; mA
